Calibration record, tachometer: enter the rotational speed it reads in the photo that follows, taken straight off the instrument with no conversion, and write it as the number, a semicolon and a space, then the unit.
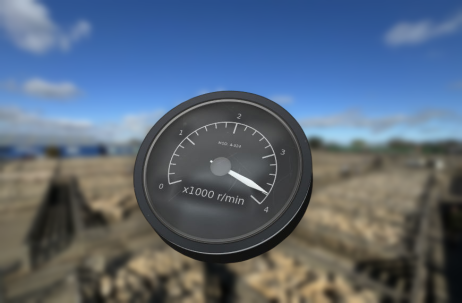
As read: 3800; rpm
